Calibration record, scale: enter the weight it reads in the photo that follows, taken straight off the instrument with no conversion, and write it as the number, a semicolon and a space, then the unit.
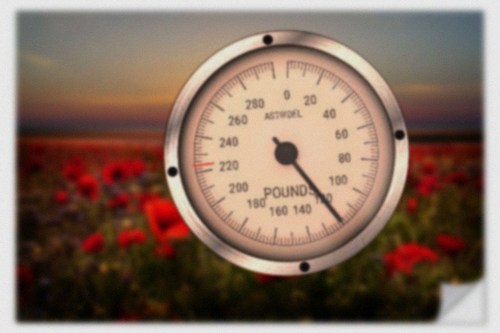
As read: 120; lb
